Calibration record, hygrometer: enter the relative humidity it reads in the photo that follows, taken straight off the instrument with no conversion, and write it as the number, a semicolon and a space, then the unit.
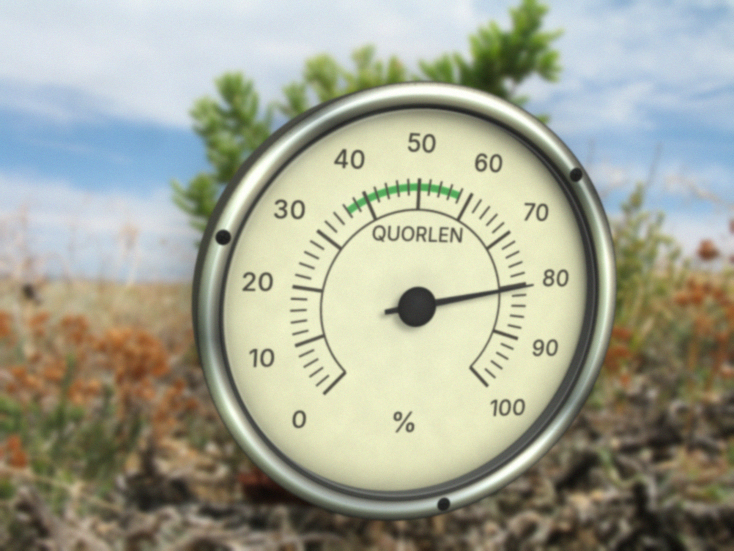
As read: 80; %
